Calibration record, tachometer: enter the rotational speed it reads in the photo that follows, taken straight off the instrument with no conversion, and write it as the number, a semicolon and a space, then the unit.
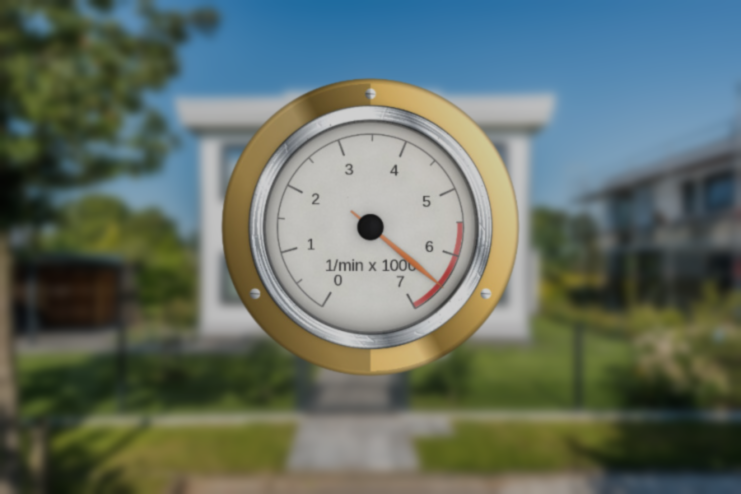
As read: 6500; rpm
